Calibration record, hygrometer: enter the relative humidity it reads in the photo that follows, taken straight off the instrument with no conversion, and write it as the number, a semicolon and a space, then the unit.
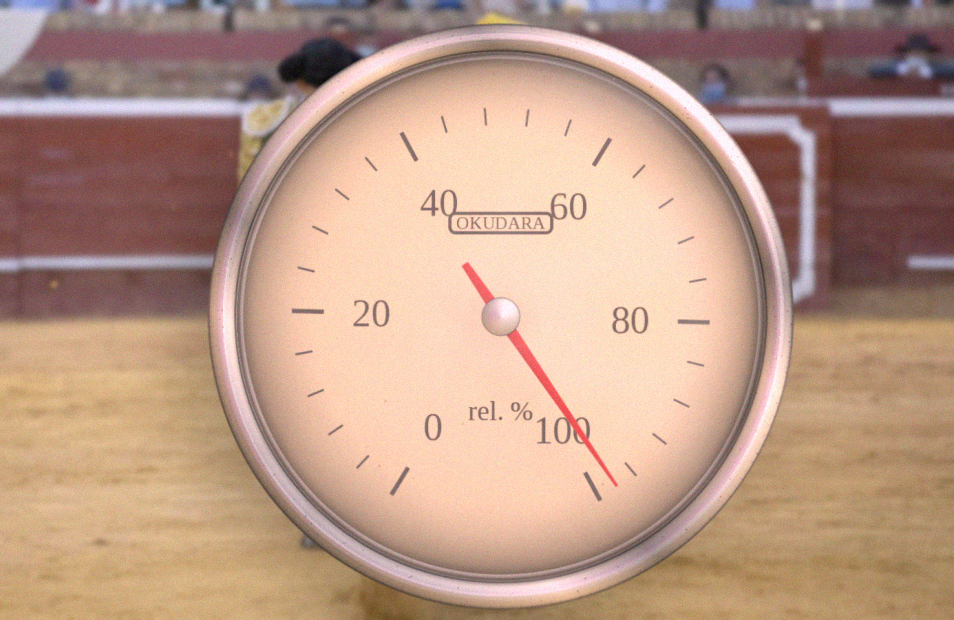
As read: 98; %
